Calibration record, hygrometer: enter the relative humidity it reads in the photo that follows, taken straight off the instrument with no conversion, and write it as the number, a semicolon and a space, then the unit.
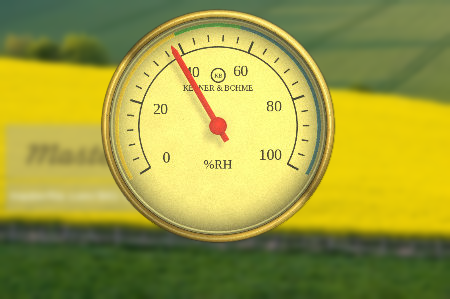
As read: 38; %
